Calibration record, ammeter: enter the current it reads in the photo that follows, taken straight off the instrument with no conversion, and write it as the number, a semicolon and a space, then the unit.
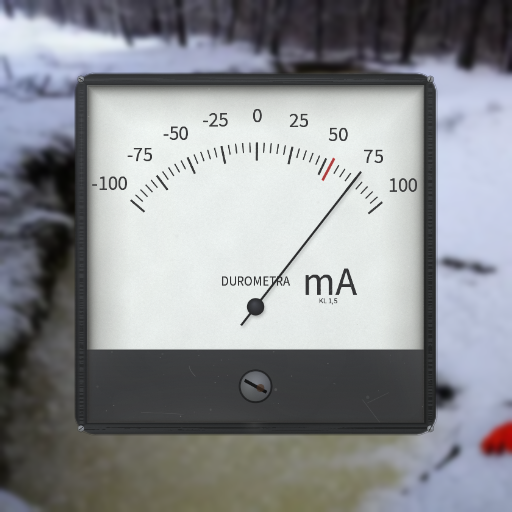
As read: 75; mA
